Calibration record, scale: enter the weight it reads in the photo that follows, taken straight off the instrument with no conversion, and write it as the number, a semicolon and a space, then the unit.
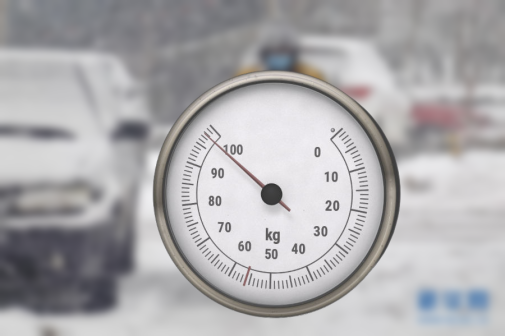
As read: 98; kg
